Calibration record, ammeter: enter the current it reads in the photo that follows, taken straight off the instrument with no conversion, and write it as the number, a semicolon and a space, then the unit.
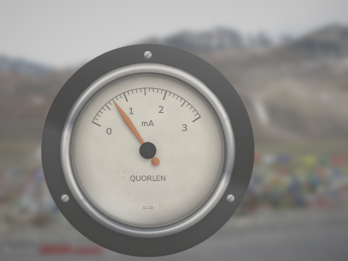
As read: 0.7; mA
